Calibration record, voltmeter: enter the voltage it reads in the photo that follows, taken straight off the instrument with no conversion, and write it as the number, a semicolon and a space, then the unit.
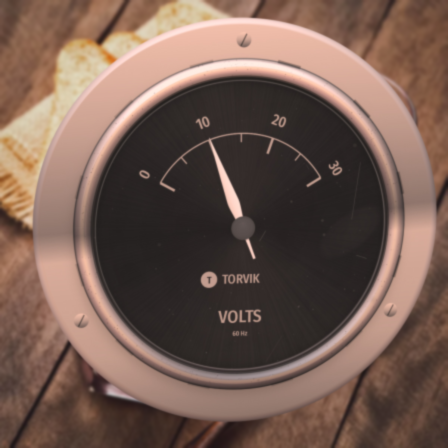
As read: 10; V
